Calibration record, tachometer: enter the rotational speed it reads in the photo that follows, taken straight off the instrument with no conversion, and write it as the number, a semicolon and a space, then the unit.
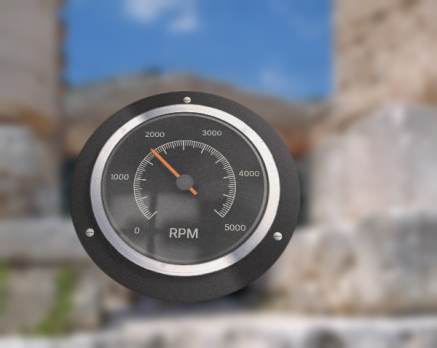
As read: 1750; rpm
